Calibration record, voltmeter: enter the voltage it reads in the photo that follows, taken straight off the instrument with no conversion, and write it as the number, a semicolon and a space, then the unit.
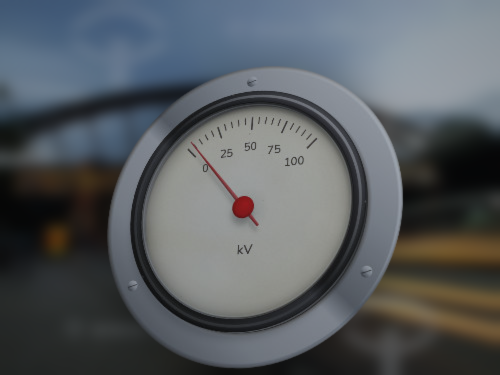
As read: 5; kV
